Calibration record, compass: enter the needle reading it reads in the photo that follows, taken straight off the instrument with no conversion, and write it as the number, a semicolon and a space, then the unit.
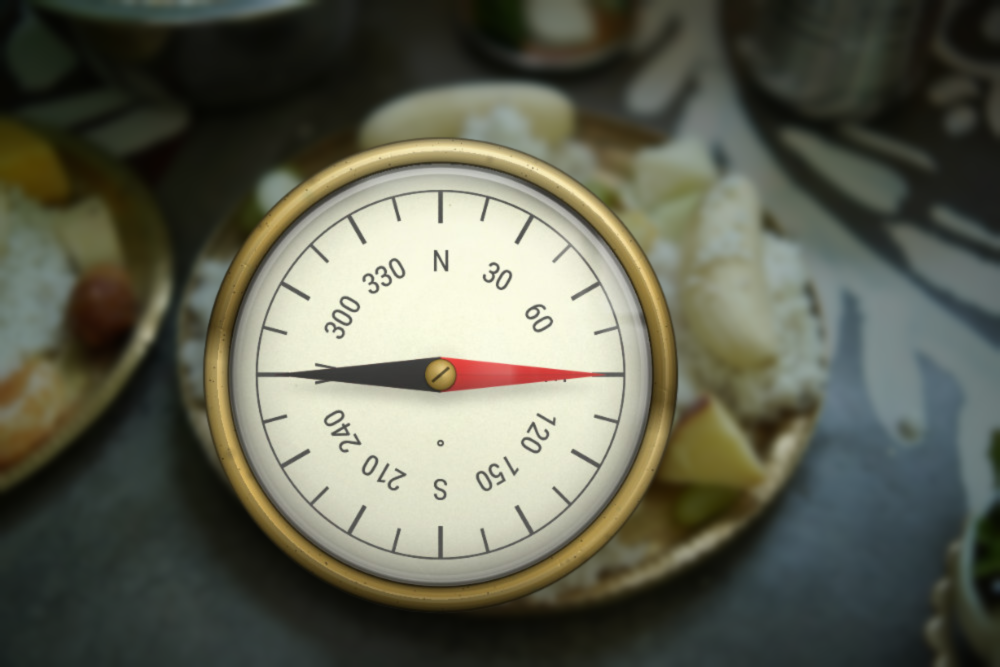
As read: 90; °
